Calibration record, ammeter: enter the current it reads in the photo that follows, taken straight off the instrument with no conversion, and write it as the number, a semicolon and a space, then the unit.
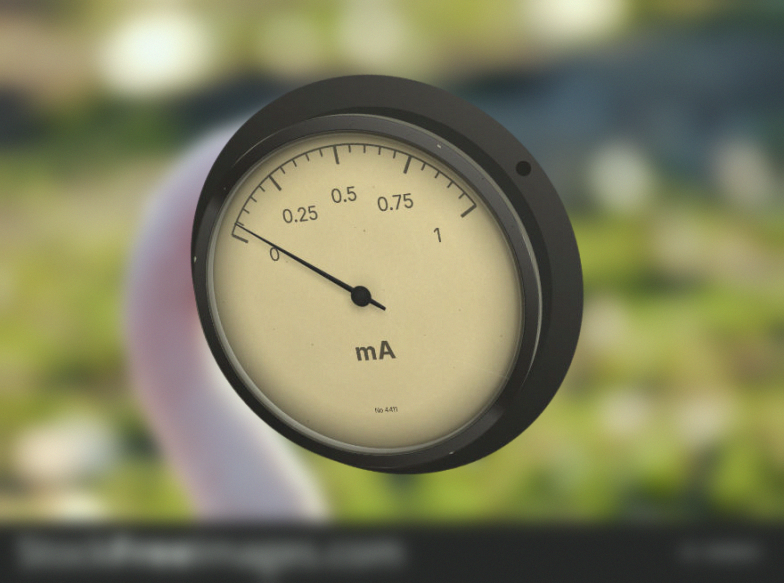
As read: 0.05; mA
